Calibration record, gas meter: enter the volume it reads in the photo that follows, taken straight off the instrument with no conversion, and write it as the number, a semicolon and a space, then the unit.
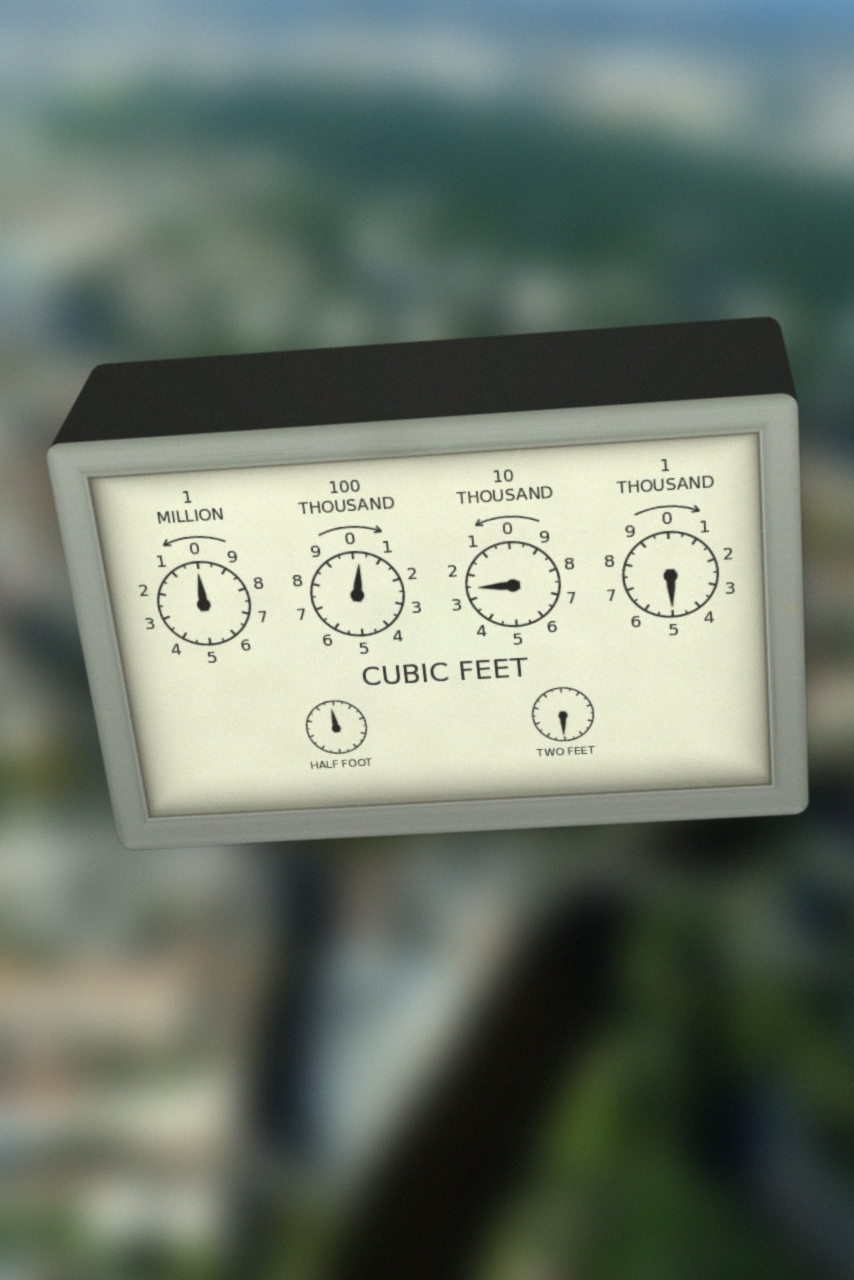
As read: 2500; ft³
